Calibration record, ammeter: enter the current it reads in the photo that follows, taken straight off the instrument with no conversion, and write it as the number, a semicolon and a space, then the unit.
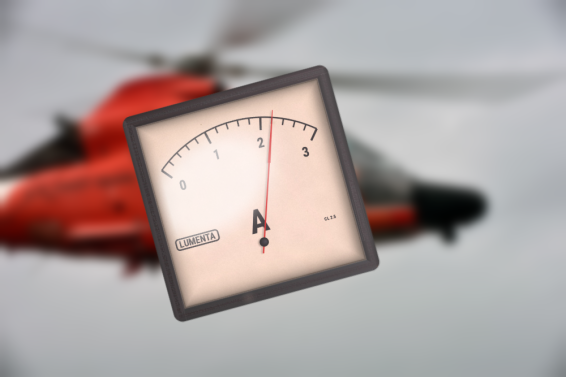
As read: 2.2; A
